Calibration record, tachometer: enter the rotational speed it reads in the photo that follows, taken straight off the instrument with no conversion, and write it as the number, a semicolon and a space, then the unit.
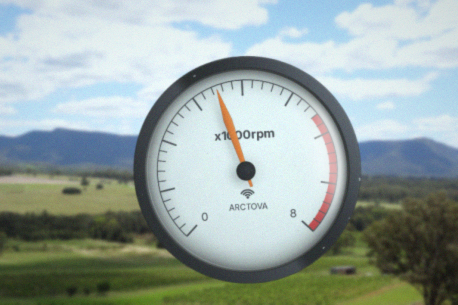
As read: 3500; rpm
